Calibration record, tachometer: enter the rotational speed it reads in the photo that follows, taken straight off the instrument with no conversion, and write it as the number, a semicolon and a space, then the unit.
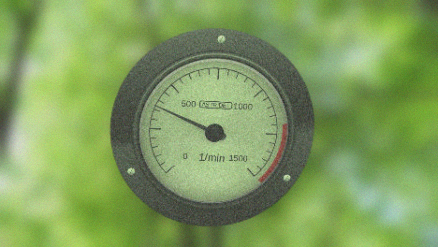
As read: 375; rpm
